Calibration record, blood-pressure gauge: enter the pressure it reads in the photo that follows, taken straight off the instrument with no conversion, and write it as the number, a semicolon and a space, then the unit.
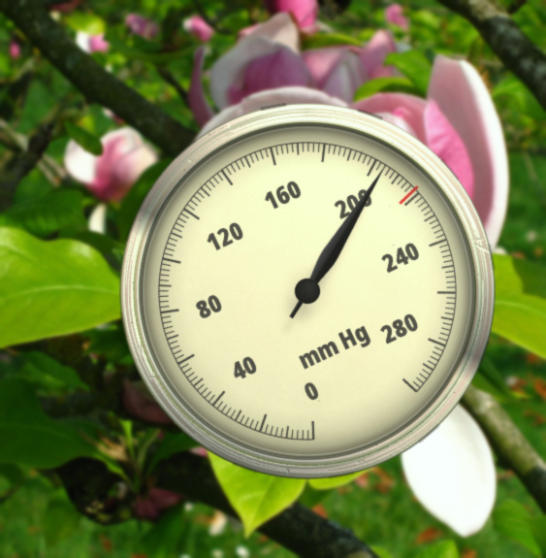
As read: 204; mmHg
